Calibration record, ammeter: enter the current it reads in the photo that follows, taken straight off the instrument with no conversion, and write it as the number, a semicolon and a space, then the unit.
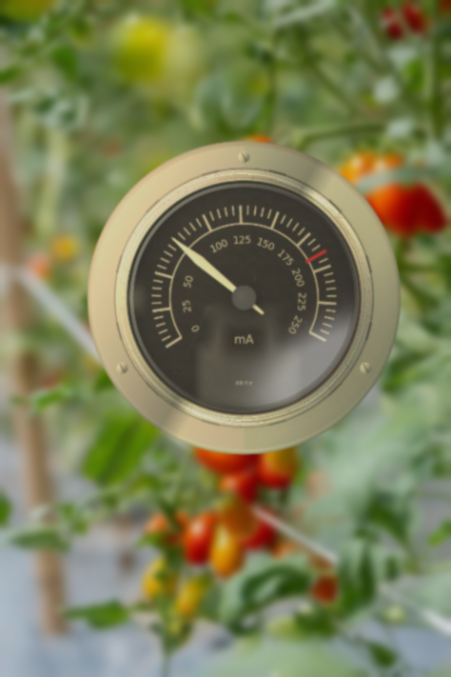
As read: 75; mA
